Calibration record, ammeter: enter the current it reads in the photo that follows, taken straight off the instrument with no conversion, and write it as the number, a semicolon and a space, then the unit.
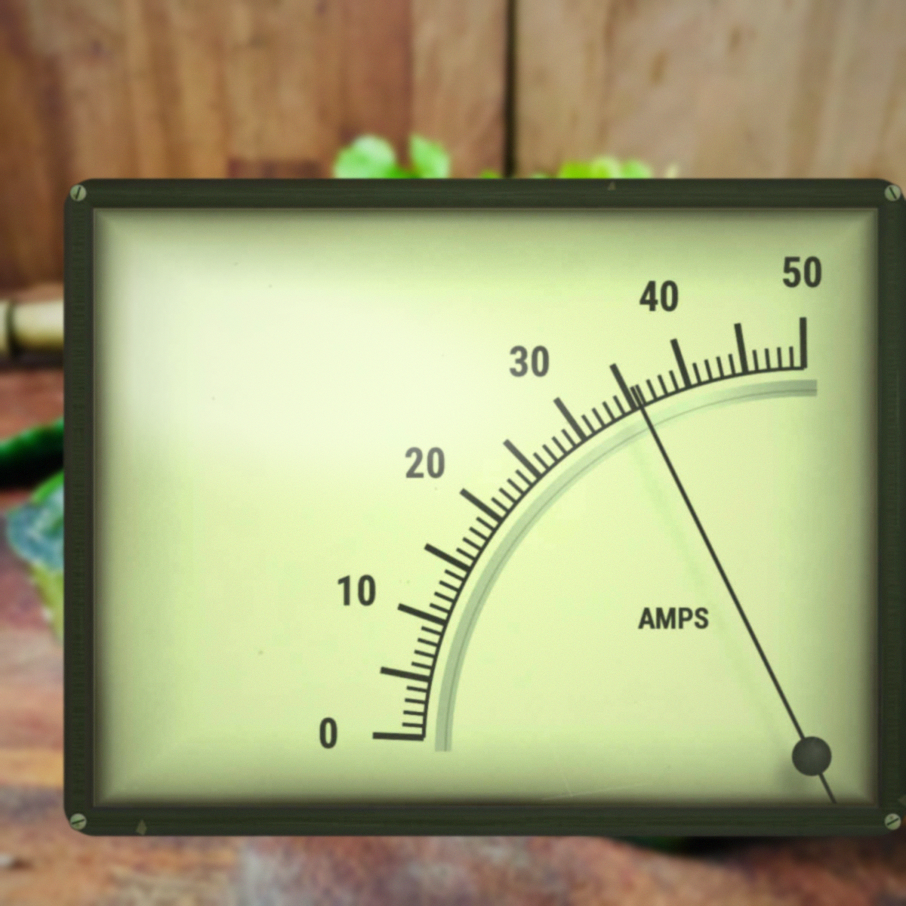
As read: 35.5; A
